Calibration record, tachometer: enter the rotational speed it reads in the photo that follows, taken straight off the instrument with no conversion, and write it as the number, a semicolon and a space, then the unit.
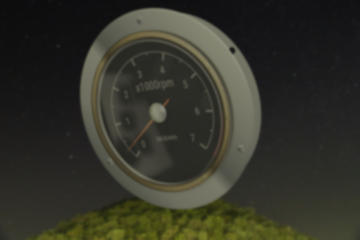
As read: 250; rpm
